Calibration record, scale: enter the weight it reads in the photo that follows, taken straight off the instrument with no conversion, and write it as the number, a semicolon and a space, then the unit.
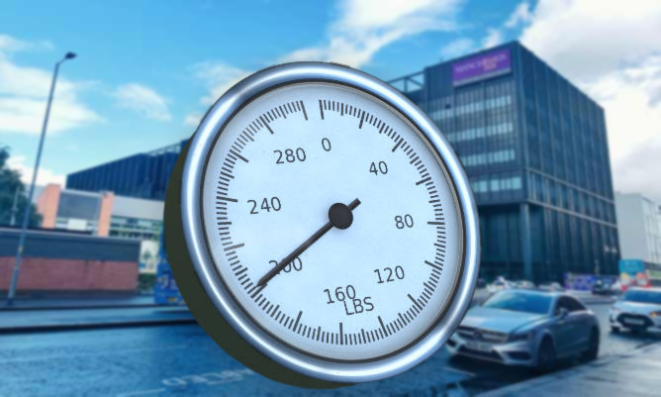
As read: 202; lb
